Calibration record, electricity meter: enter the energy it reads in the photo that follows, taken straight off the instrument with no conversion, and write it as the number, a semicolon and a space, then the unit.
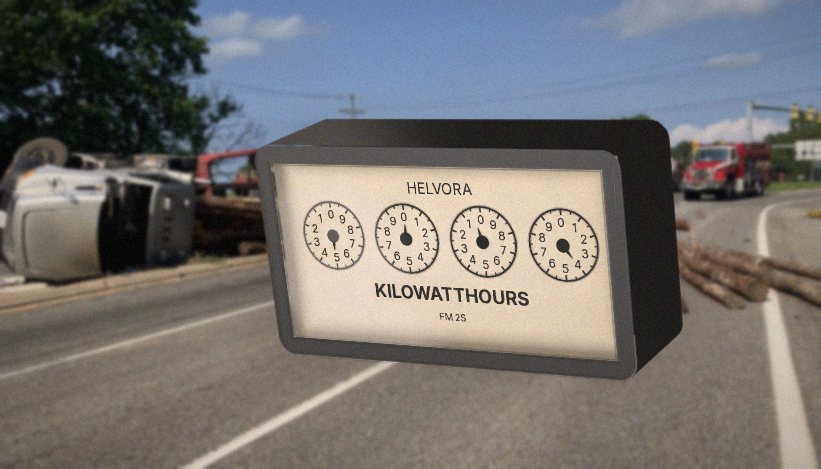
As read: 5004; kWh
